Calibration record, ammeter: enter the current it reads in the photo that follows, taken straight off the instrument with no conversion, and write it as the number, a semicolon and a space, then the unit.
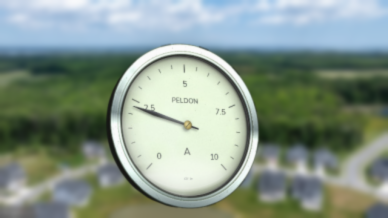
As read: 2.25; A
